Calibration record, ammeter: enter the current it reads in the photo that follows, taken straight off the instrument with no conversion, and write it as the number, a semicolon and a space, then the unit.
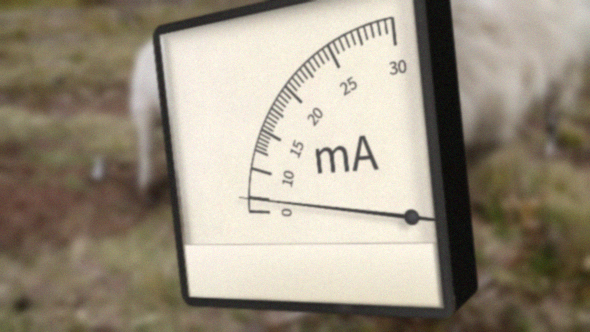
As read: 5; mA
